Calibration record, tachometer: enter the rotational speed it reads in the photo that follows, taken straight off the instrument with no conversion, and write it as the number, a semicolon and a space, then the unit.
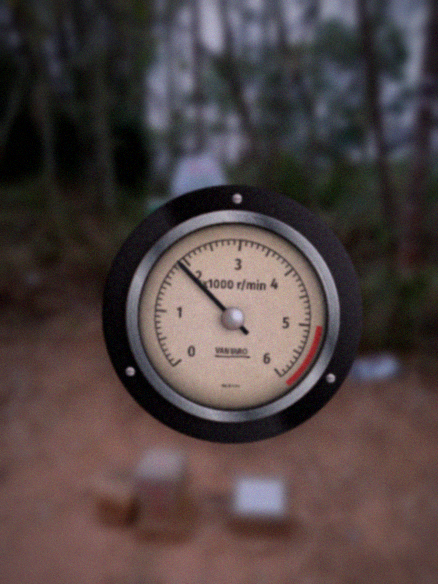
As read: 1900; rpm
